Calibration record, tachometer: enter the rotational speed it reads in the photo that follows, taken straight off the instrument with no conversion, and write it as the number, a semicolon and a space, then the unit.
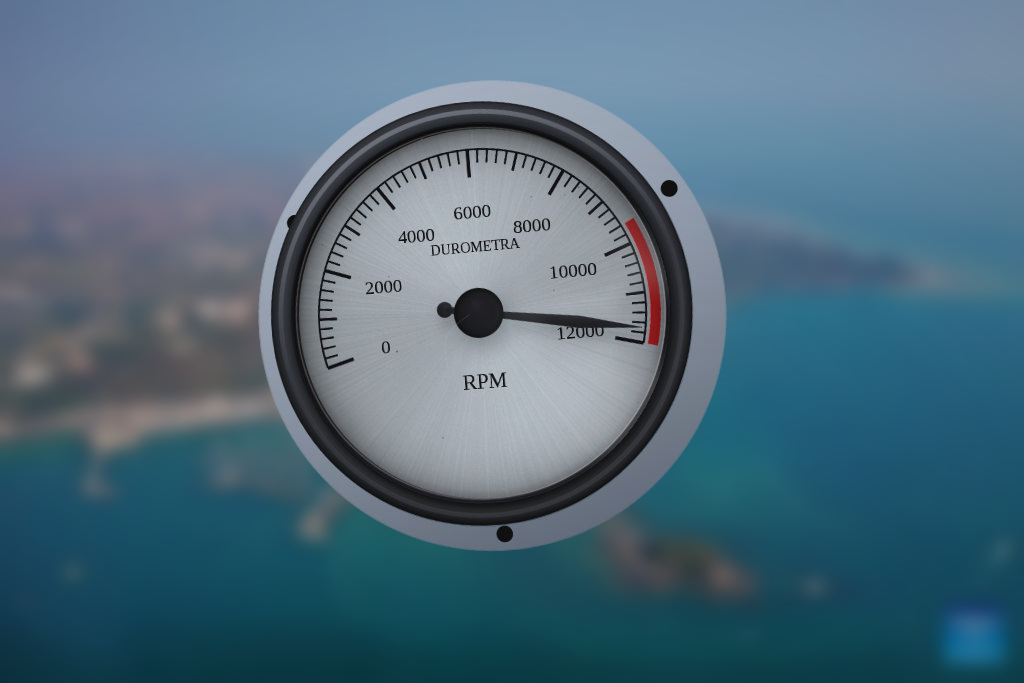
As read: 11700; rpm
